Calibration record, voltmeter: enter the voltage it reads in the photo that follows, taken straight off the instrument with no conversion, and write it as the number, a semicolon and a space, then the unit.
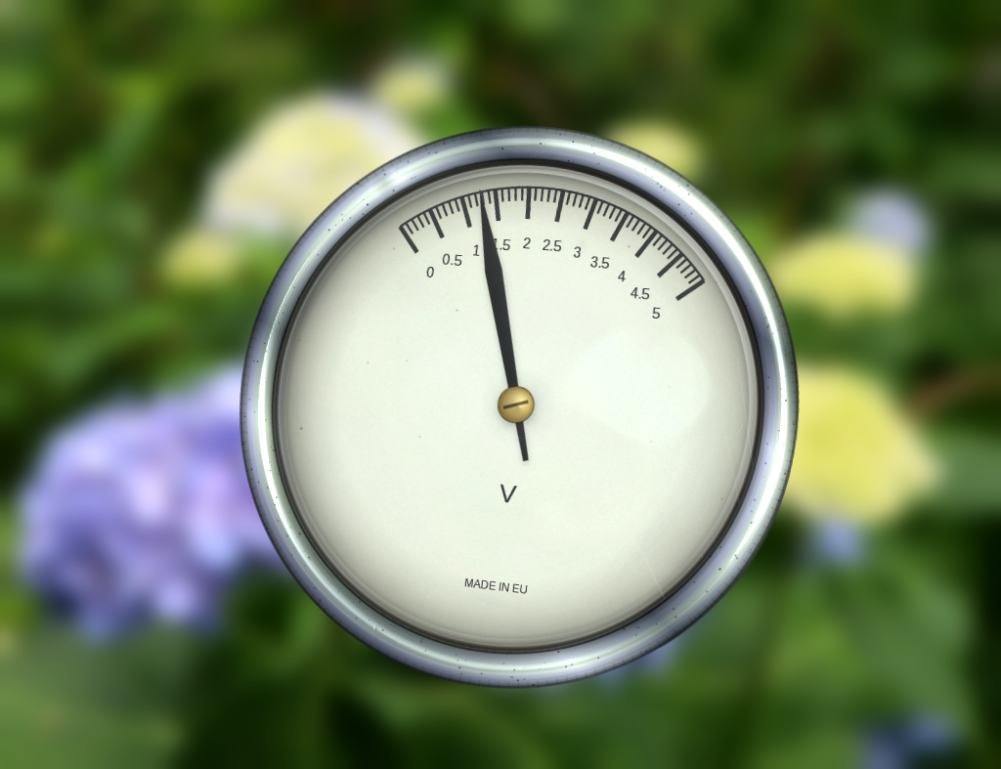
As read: 1.3; V
